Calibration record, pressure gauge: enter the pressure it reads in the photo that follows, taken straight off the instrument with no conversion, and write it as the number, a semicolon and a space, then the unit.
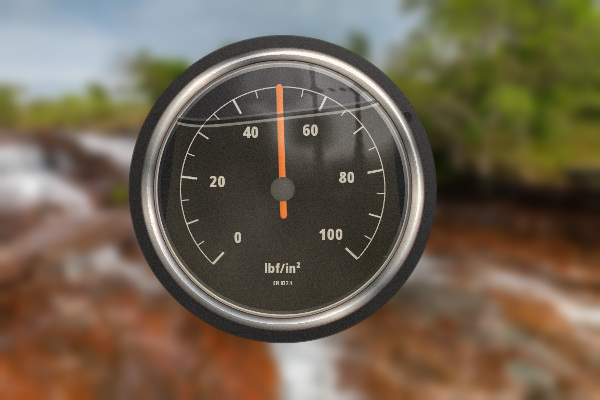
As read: 50; psi
